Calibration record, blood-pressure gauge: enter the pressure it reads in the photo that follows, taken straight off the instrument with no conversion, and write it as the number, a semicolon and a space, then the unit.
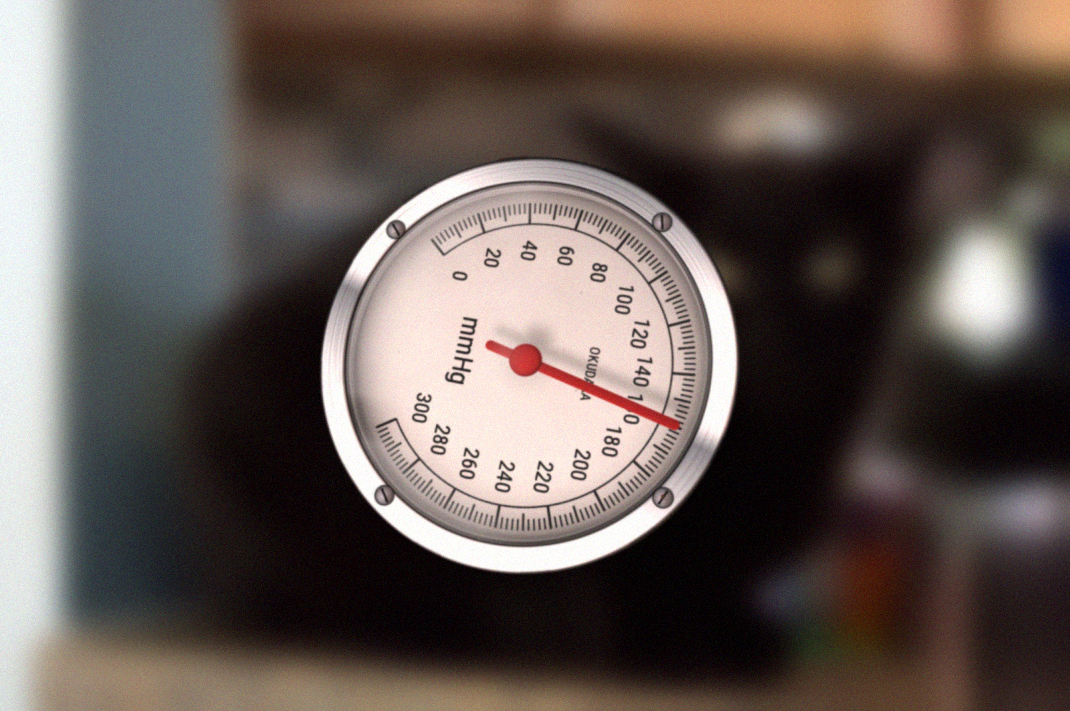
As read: 160; mmHg
